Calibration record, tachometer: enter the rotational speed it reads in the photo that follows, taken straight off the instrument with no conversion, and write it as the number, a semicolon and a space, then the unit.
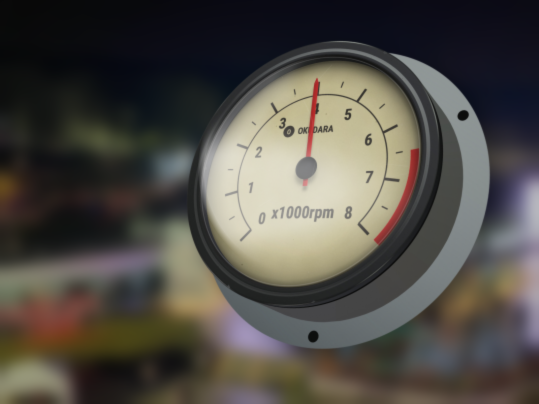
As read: 4000; rpm
